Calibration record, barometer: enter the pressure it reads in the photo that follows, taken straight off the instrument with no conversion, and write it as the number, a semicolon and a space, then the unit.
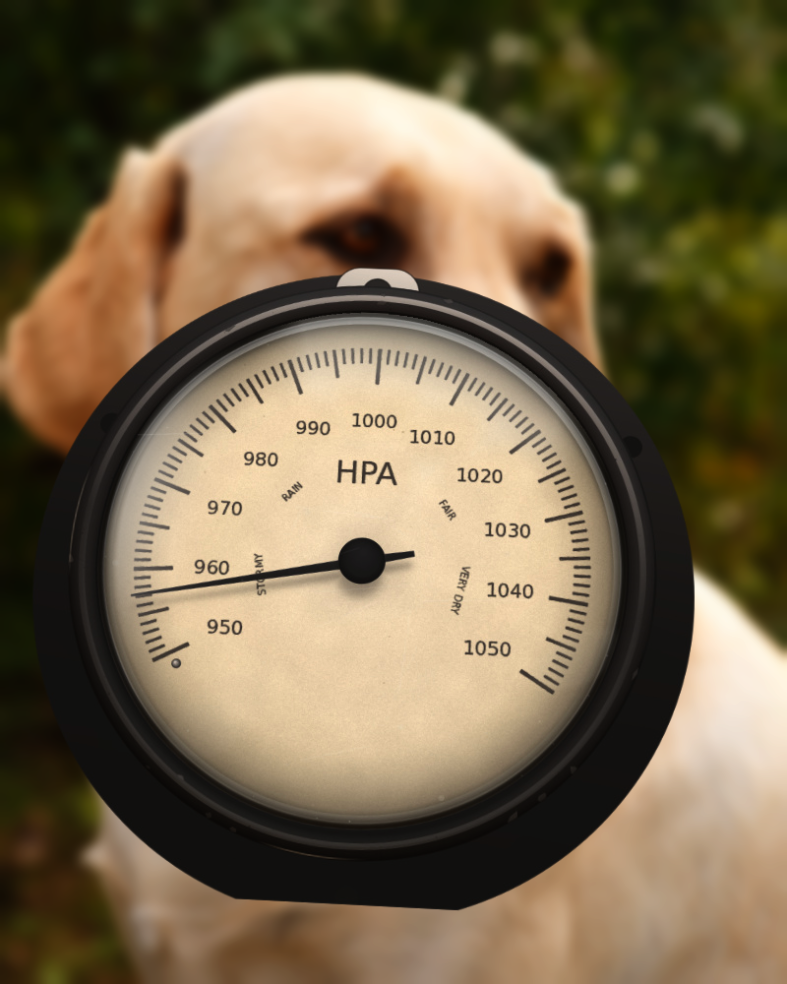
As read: 957; hPa
